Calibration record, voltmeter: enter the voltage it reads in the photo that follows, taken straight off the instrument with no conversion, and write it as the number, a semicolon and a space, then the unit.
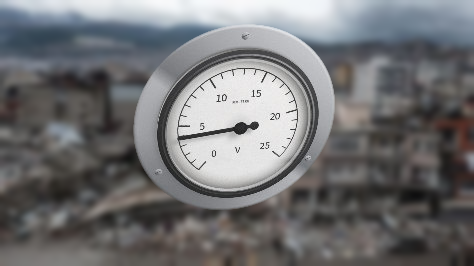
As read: 4; V
